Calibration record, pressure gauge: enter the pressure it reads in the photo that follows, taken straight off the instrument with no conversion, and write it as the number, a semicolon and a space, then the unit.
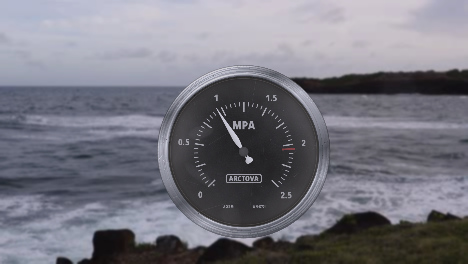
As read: 0.95; MPa
